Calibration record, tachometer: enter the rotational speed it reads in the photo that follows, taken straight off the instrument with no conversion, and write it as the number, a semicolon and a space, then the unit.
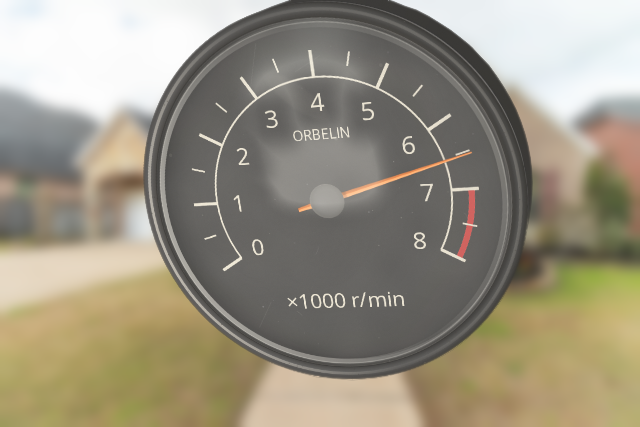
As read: 6500; rpm
